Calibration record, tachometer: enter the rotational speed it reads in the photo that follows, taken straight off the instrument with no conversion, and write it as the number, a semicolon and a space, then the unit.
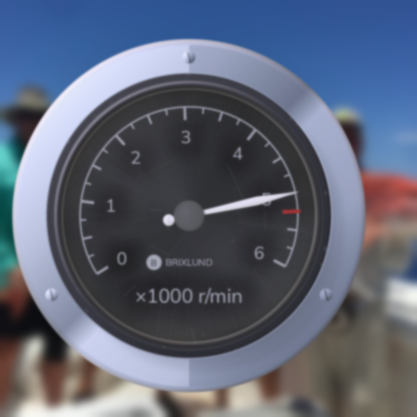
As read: 5000; rpm
